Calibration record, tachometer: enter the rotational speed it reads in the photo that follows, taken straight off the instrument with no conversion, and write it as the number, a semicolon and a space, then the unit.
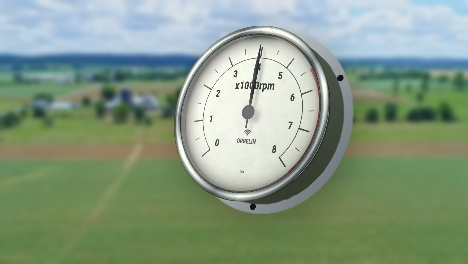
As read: 4000; rpm
